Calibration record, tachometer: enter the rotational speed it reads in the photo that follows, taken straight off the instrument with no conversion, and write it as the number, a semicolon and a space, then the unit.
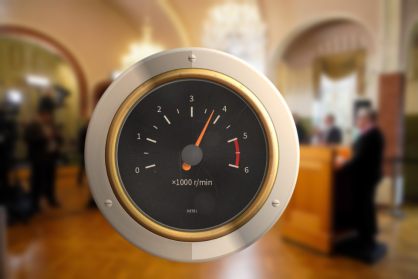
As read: 3750; rpm
